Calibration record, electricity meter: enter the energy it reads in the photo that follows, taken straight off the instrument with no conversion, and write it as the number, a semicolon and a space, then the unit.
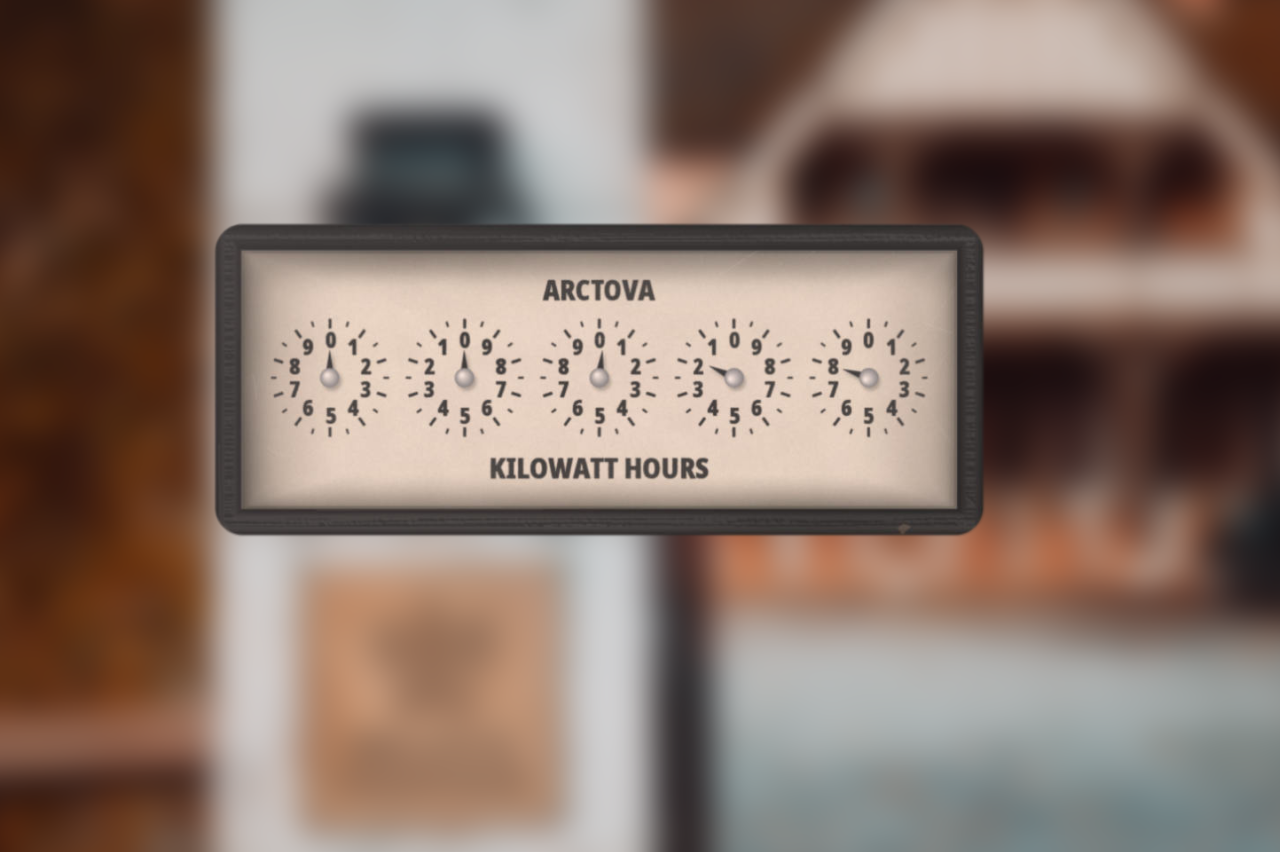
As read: 18; kWh
